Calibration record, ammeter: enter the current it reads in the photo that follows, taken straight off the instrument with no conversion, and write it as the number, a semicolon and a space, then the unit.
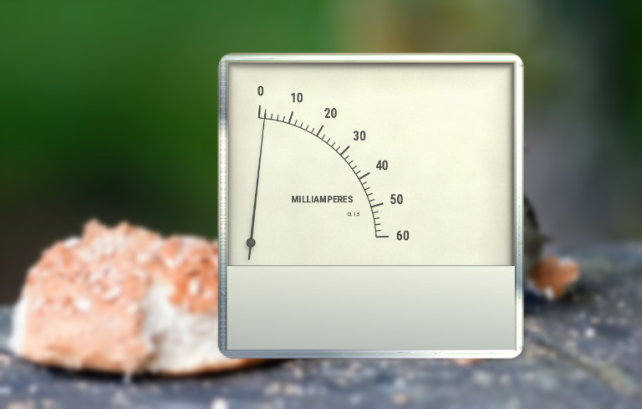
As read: 2; mA
